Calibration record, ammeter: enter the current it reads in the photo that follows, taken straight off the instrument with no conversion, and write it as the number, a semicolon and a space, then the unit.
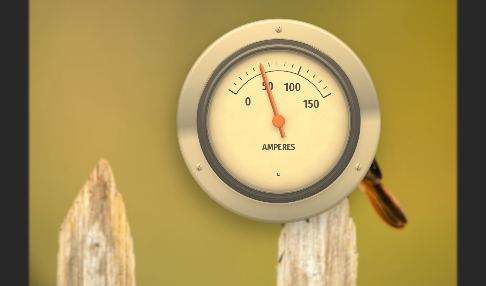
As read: 50; A
